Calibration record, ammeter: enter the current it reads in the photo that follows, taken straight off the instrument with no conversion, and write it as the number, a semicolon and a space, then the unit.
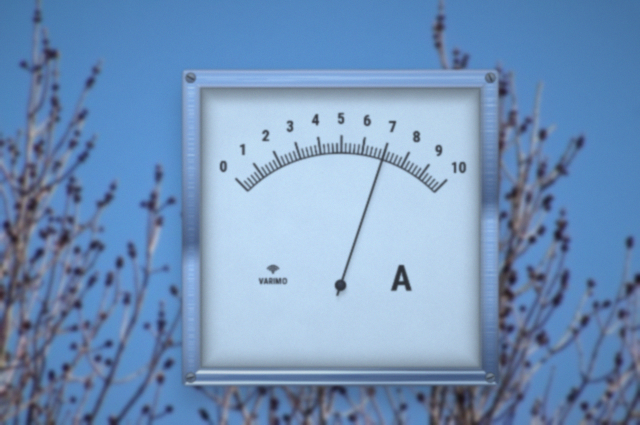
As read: 7; A
